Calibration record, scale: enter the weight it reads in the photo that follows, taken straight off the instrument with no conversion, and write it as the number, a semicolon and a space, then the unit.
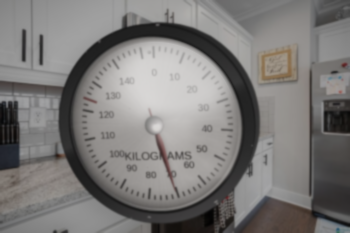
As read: 70; kg
